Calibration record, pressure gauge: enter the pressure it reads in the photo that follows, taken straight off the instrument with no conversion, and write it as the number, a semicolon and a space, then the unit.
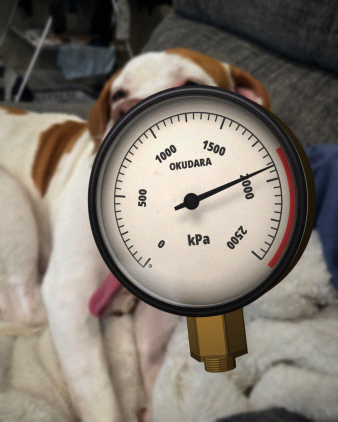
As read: 1925; kPa
